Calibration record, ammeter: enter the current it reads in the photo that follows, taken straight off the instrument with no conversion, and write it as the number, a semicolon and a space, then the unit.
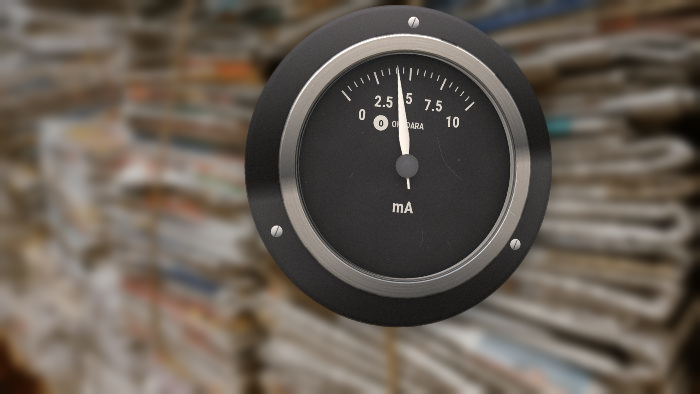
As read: 4; mA
